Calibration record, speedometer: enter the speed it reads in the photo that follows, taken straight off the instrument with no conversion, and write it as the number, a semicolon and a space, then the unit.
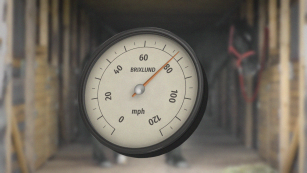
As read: 77.5; mph
